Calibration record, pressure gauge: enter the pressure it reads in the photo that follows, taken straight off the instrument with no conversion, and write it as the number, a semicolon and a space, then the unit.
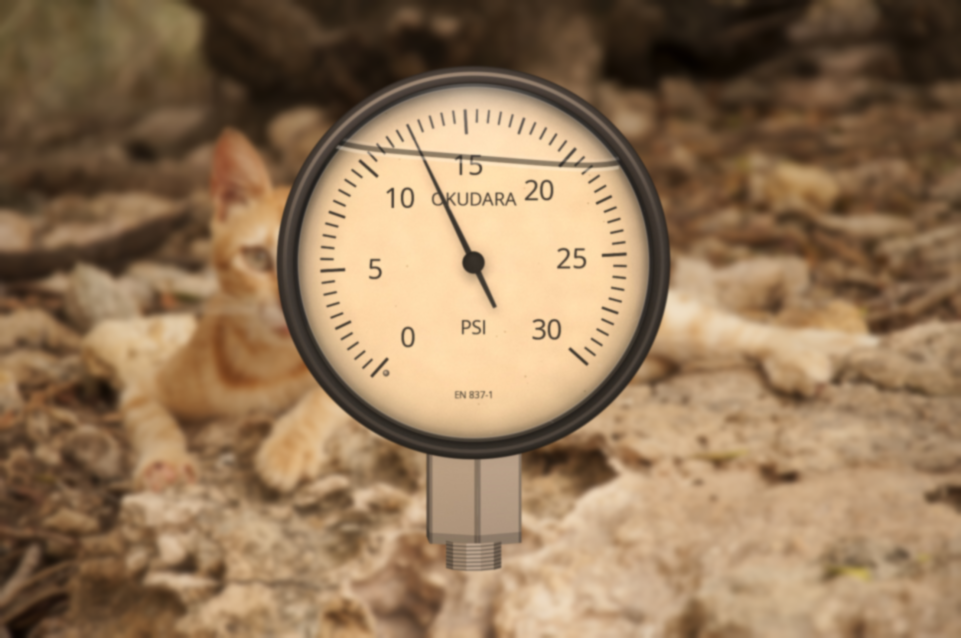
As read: 12.5; psi
